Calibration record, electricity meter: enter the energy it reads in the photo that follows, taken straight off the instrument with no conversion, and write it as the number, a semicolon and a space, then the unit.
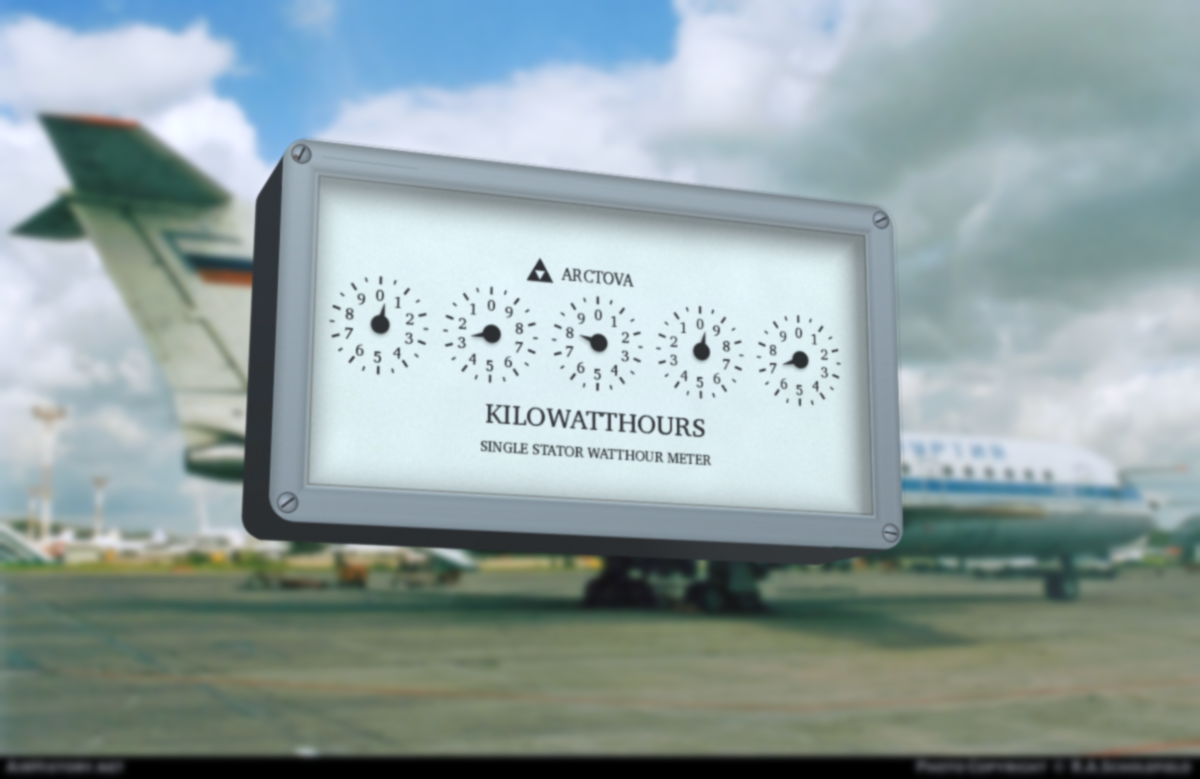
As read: 2797; kWh
